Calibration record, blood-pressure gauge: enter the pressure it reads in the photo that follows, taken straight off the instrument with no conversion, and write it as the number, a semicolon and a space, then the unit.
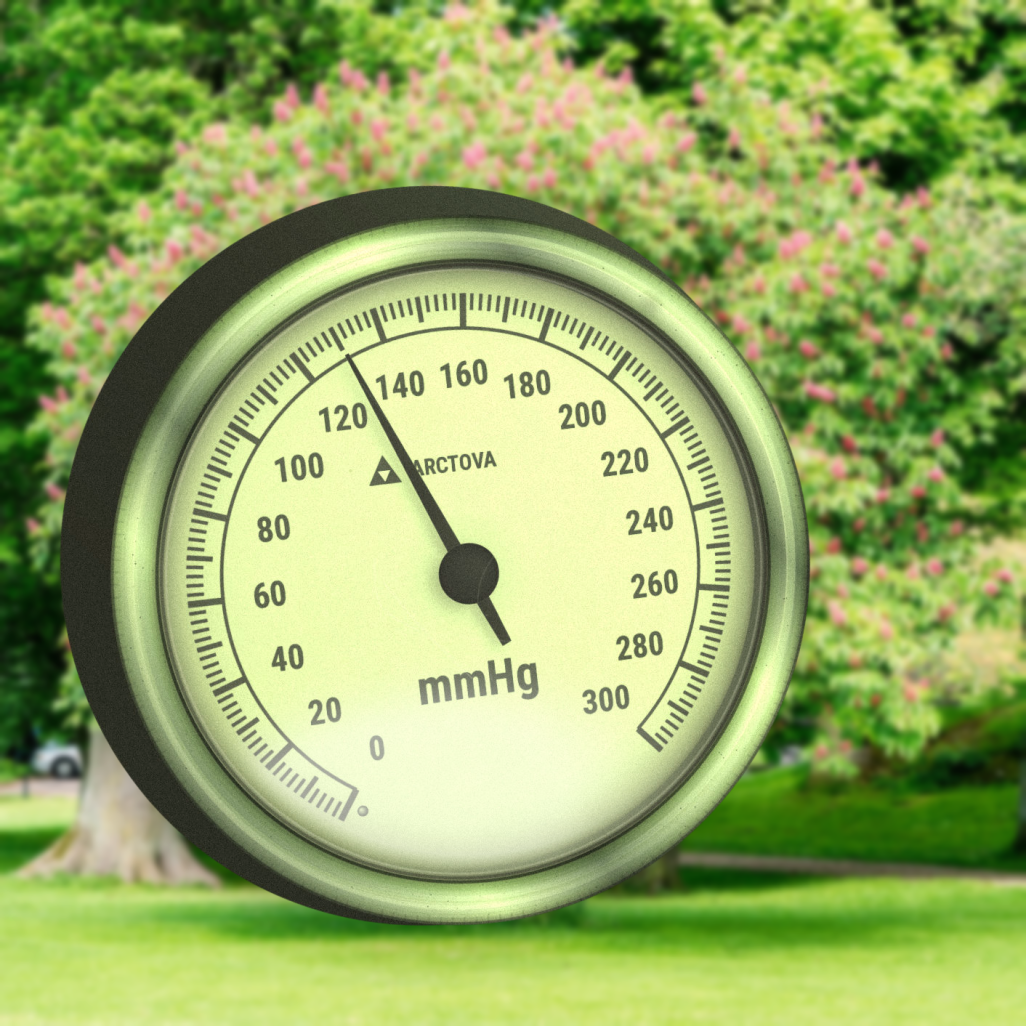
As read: 130; mmHg
